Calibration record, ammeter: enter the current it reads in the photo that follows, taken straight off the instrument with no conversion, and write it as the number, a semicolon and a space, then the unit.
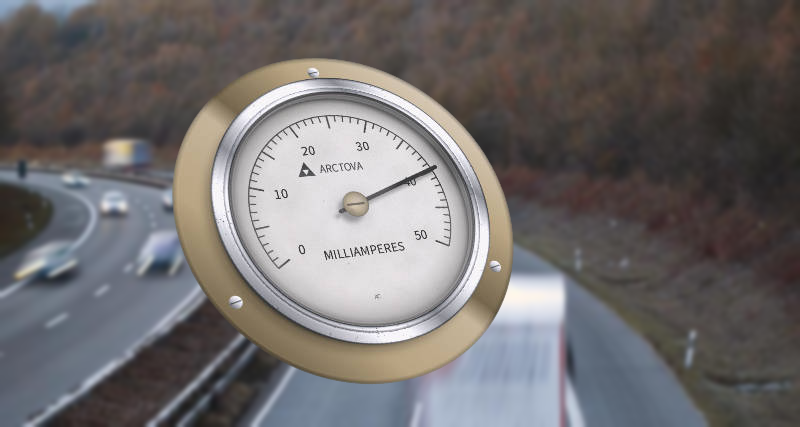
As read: 40; mA
